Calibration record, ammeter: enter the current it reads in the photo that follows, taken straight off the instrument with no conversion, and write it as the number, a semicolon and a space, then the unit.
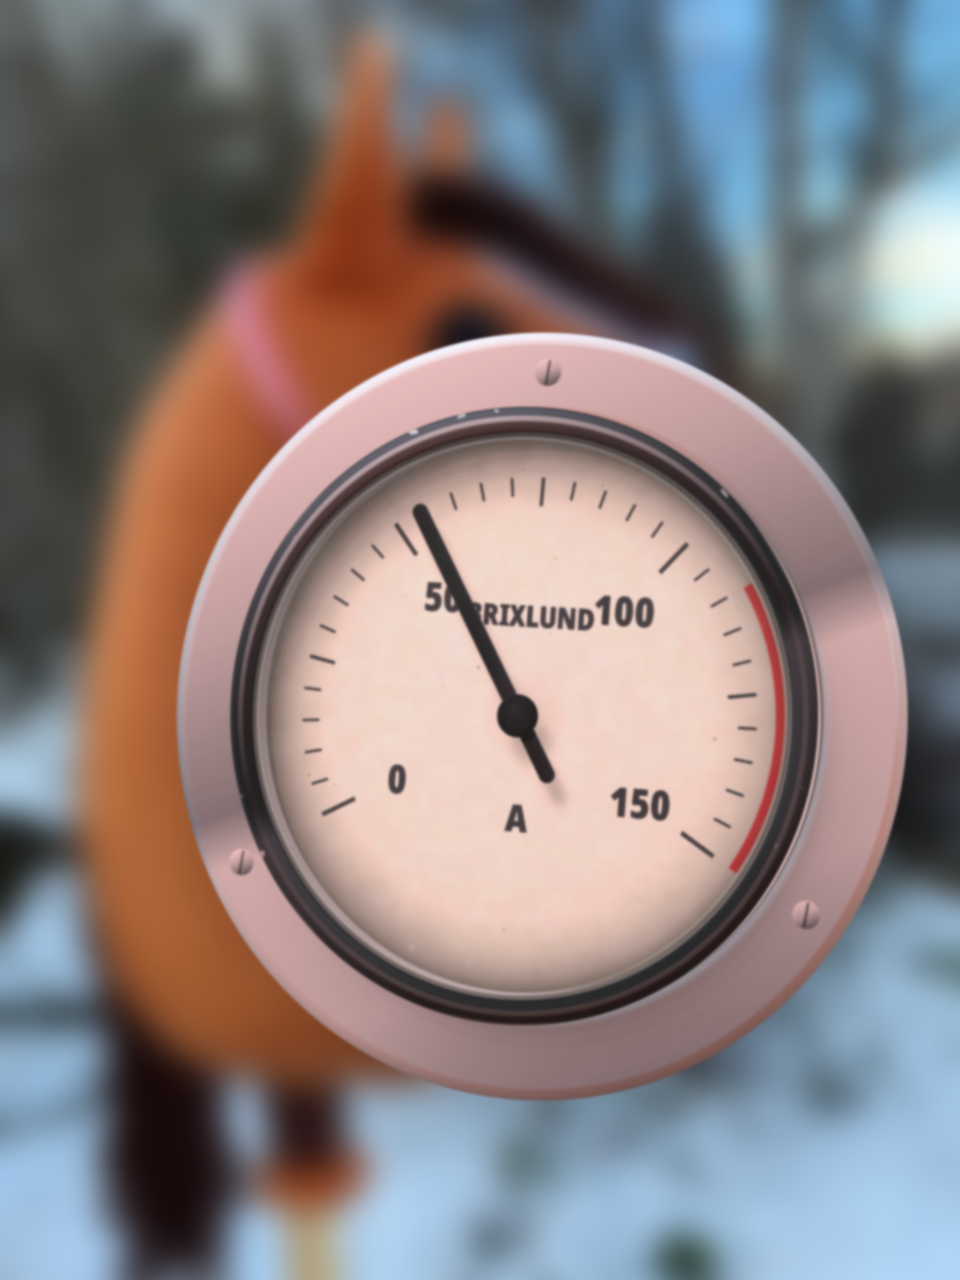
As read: 55; A
